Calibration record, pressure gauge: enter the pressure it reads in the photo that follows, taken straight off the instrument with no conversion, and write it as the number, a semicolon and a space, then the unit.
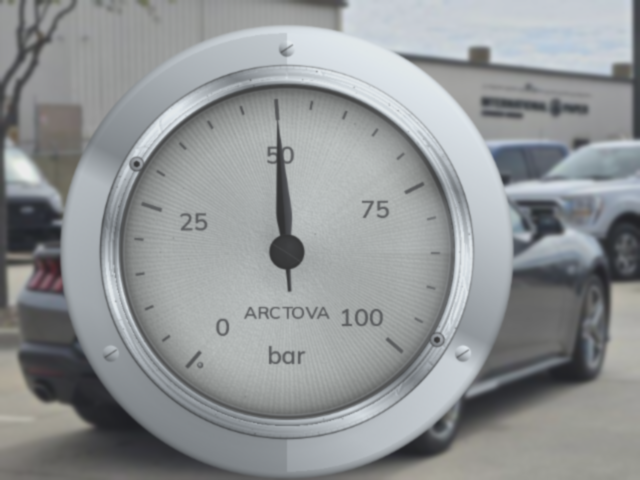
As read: 50; bar
